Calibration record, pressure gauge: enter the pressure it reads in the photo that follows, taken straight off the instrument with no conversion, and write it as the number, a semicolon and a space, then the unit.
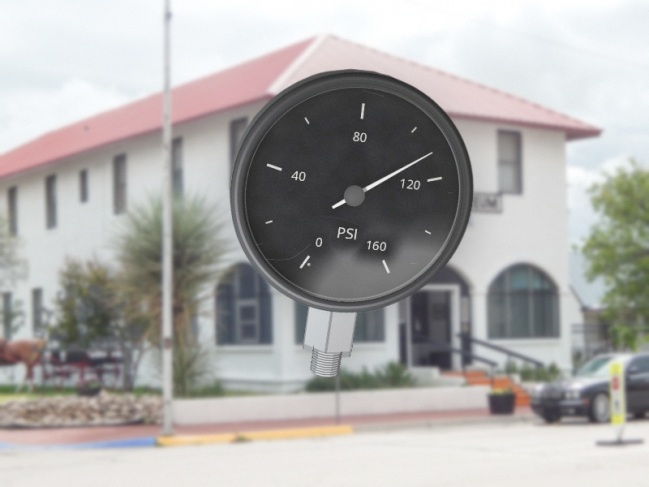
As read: 110; psi
